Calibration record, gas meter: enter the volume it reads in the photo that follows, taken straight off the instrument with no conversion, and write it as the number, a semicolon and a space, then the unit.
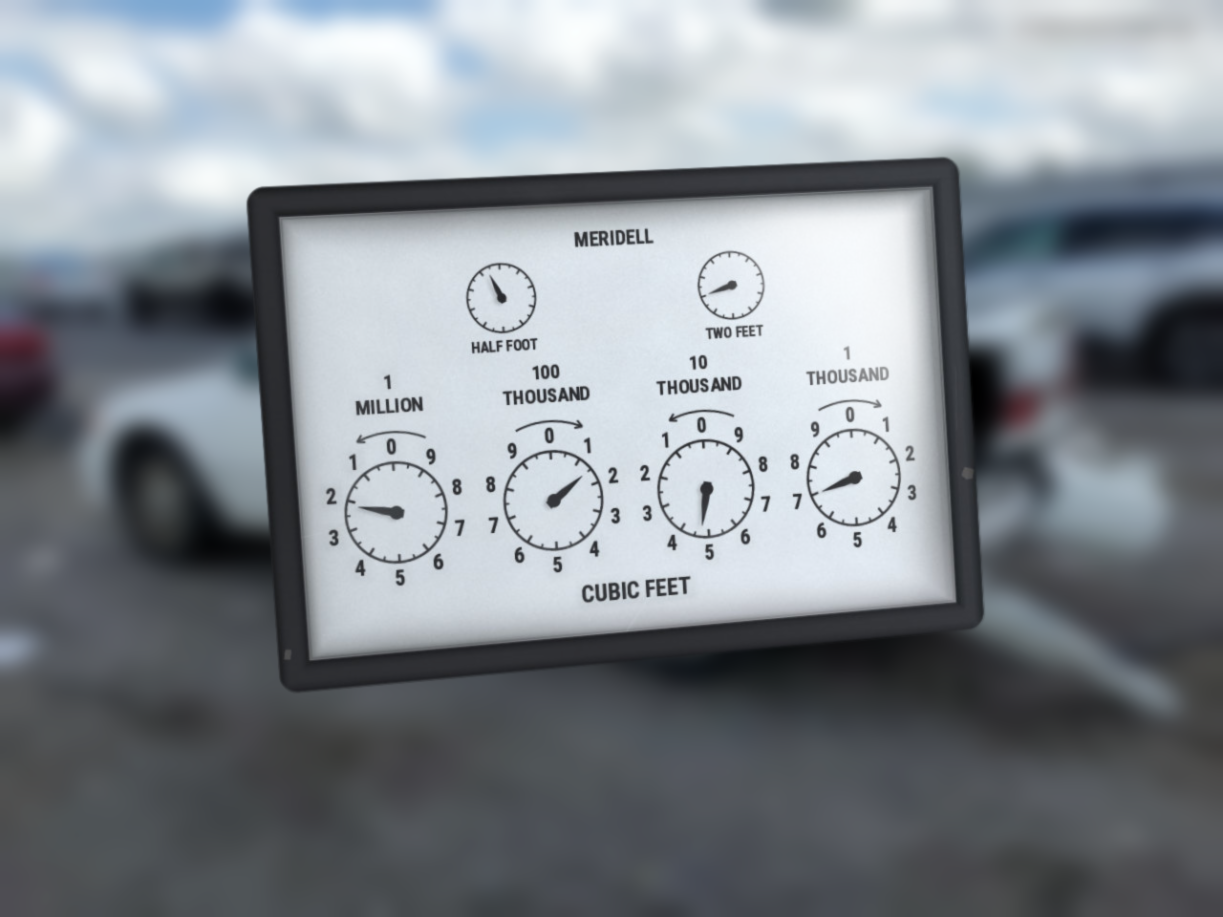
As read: 214700; ft³
